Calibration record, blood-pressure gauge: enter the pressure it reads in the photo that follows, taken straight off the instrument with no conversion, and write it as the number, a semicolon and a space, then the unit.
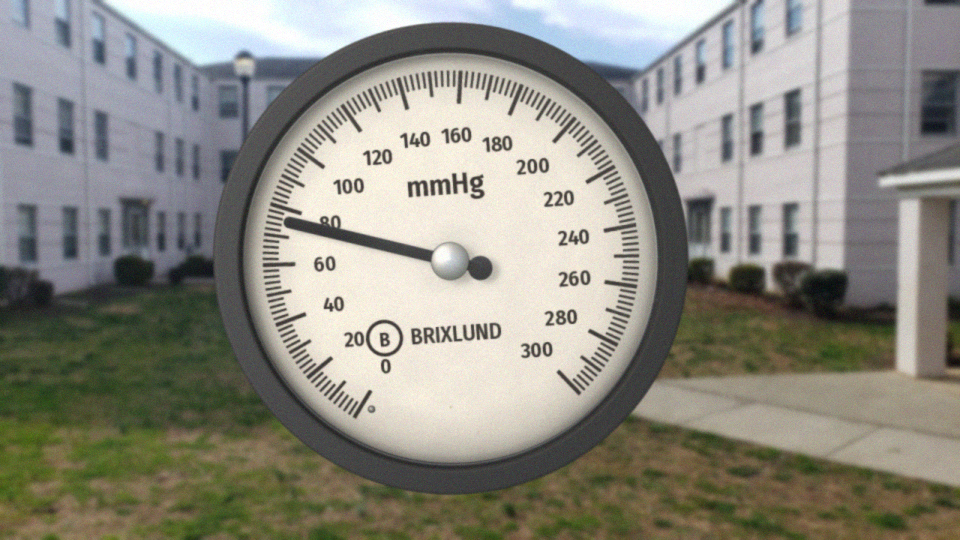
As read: 76; mmHg
